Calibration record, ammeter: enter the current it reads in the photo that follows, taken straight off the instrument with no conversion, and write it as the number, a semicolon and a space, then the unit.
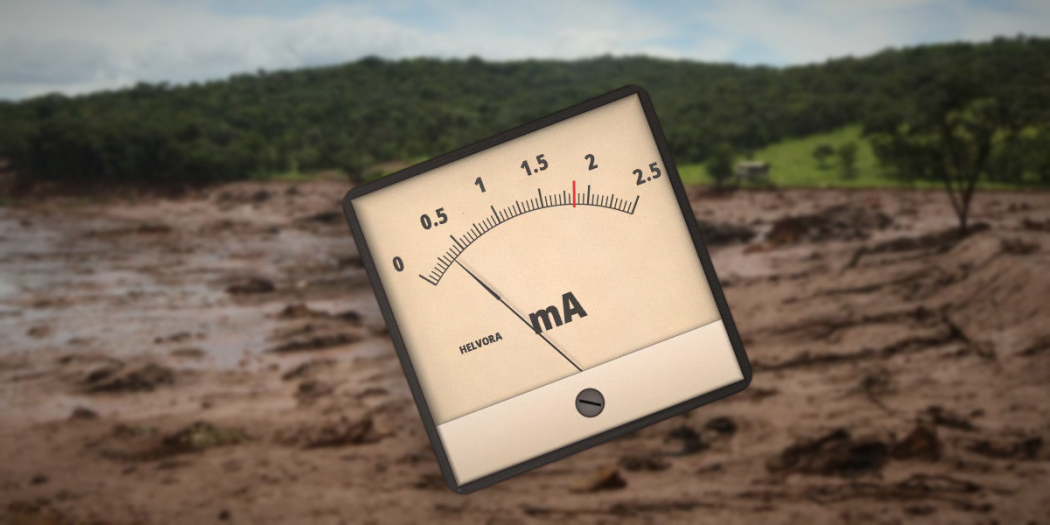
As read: 0.35; mA
